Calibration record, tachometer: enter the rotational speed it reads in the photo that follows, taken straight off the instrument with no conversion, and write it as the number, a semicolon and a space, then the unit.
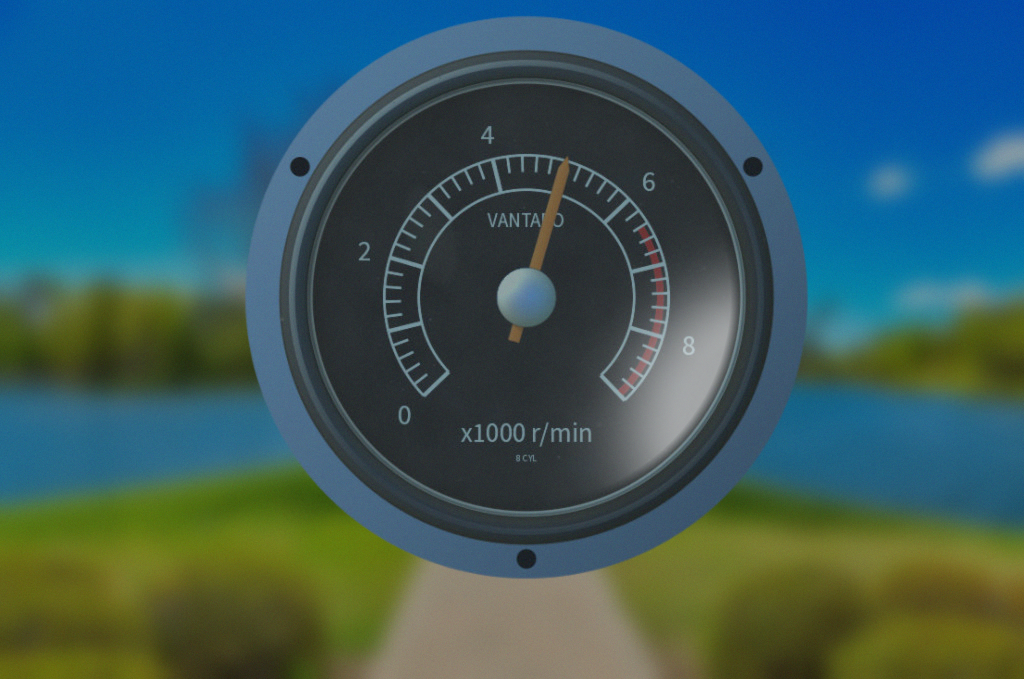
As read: 5000; rpm
